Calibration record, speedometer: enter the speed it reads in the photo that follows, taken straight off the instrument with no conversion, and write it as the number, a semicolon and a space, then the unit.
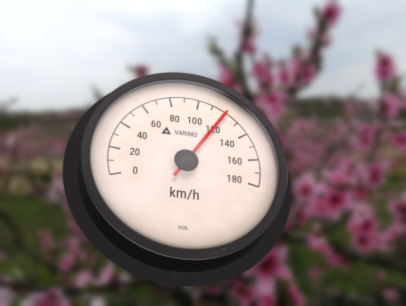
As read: 120; km/h
